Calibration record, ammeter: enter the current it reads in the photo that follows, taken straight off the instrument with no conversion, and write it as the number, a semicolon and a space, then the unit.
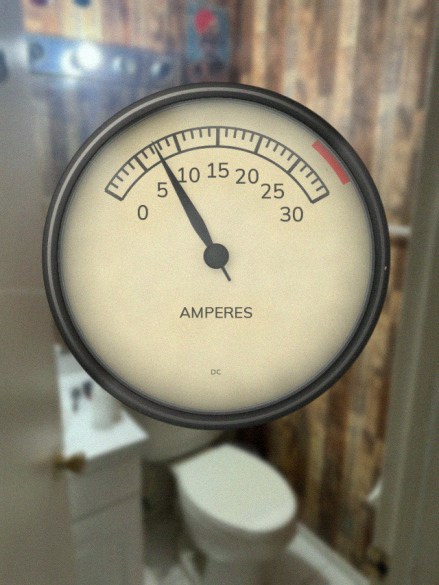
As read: 7.5; A
